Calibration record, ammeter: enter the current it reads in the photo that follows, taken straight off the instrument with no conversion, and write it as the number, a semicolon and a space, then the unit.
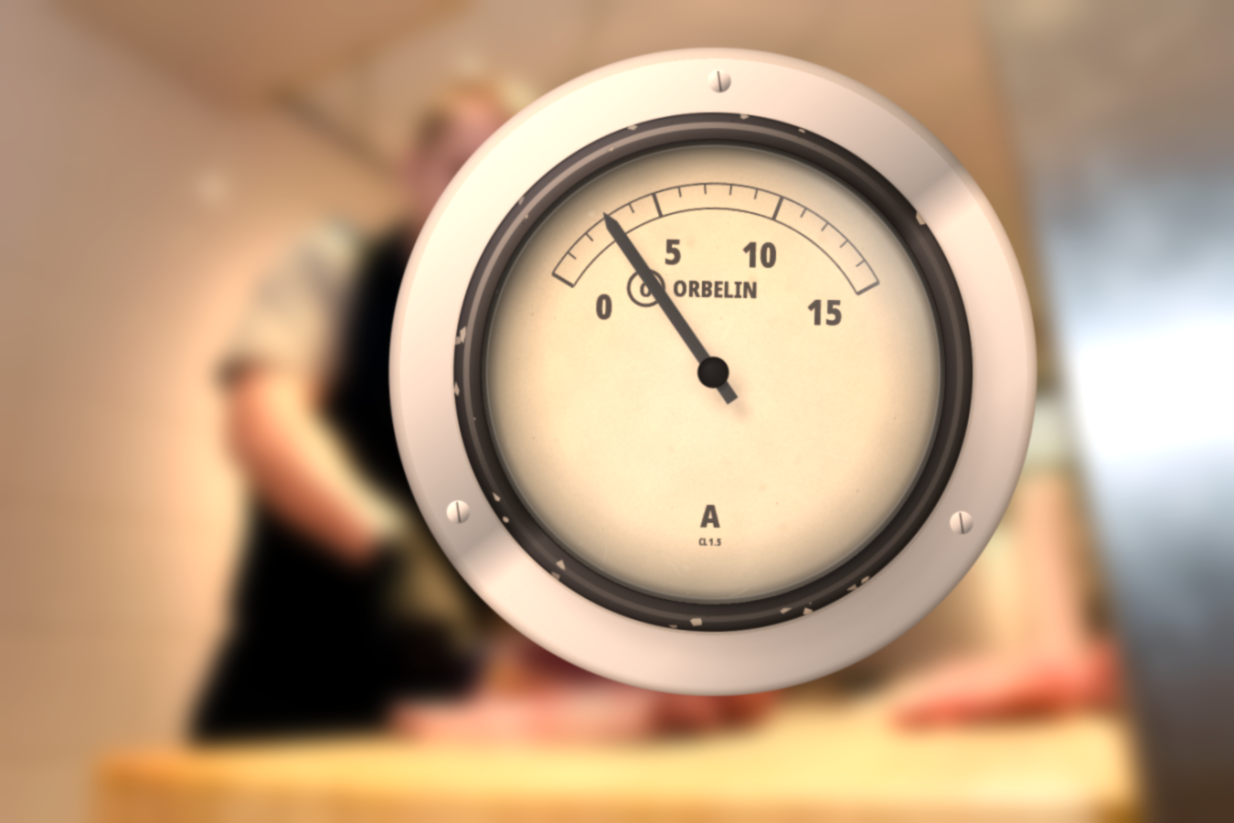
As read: 3; A
